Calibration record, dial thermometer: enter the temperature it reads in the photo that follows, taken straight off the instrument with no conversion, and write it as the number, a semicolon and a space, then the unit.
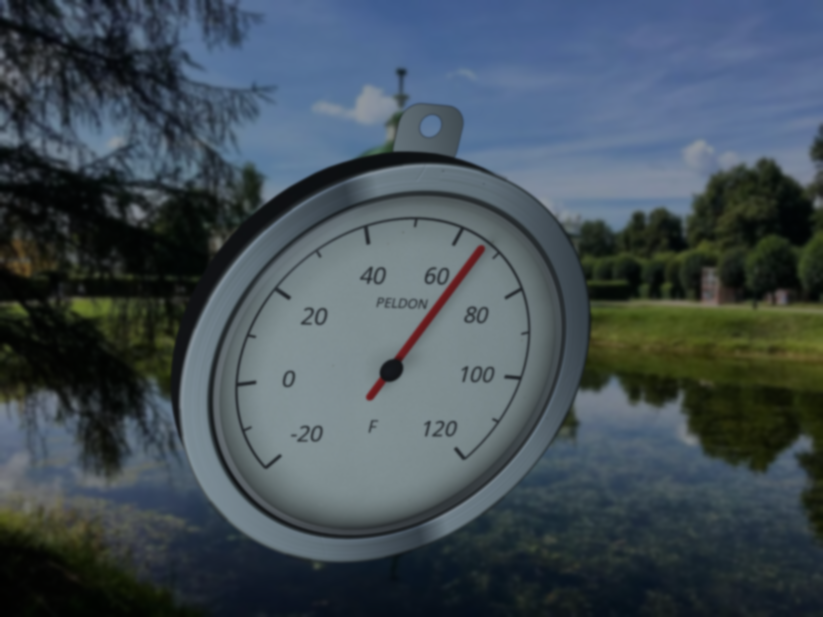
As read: 65; °F
